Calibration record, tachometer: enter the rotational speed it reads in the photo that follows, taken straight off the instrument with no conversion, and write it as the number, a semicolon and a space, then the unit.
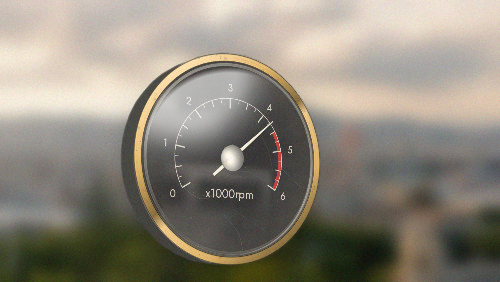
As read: 4250; rpm
